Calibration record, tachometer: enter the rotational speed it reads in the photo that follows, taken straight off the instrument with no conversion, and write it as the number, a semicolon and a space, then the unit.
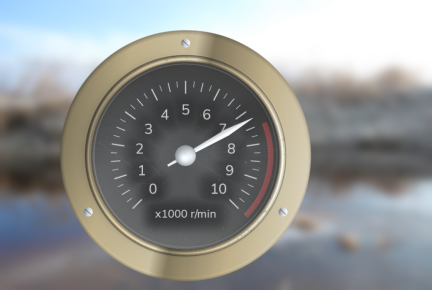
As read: 7250; rpm
